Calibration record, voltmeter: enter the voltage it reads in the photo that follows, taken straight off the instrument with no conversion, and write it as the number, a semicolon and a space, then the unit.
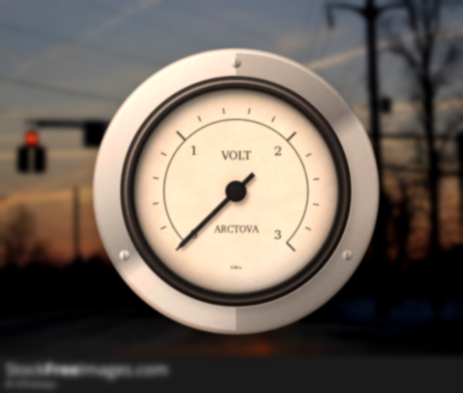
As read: 0; V
